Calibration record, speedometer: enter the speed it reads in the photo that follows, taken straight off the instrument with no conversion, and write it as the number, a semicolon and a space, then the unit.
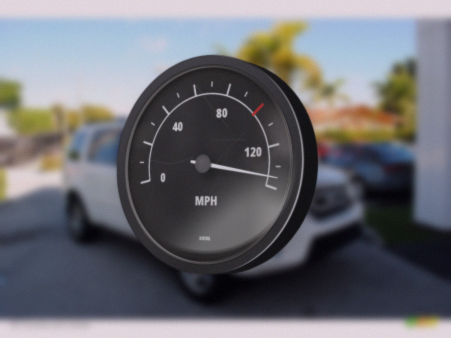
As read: 135; mph
